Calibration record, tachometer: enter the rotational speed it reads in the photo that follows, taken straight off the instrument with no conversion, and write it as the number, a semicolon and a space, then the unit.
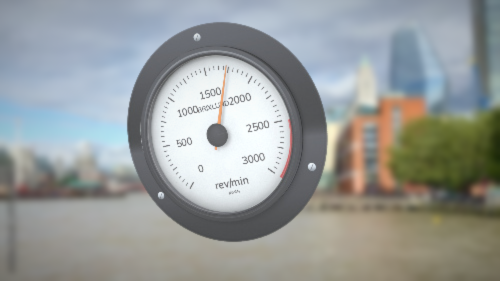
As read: 1750; rpm
